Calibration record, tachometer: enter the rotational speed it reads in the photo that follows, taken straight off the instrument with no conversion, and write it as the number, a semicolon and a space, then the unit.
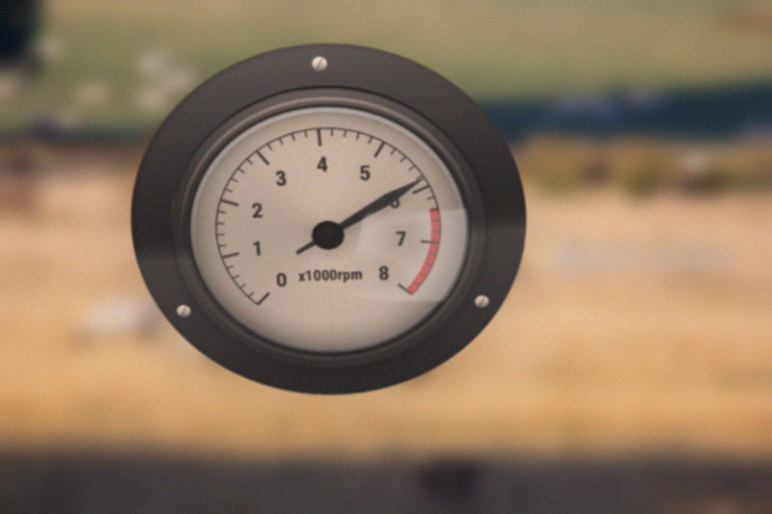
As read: 5800; rpm
